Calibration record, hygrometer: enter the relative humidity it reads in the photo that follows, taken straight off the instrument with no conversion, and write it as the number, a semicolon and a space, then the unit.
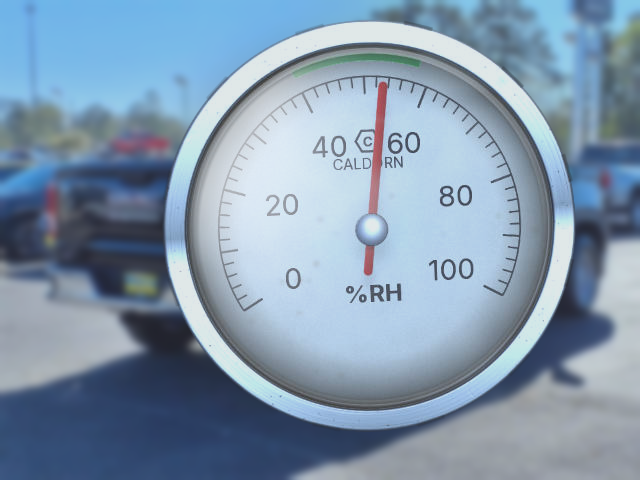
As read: 53; %
